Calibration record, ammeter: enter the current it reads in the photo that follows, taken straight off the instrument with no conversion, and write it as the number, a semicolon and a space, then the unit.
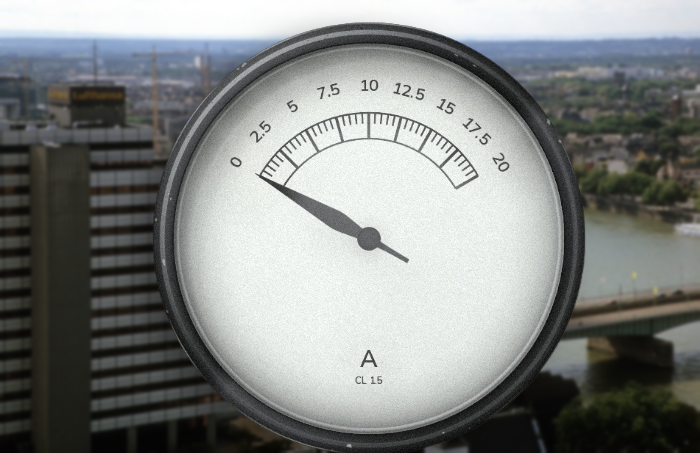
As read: 0; A
